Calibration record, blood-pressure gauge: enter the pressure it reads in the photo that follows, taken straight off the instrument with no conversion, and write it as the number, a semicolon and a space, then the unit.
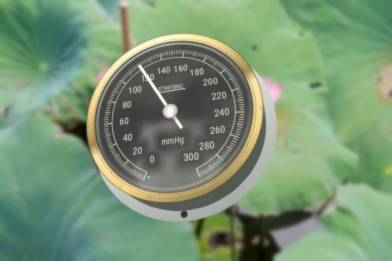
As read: 120; mmHg
